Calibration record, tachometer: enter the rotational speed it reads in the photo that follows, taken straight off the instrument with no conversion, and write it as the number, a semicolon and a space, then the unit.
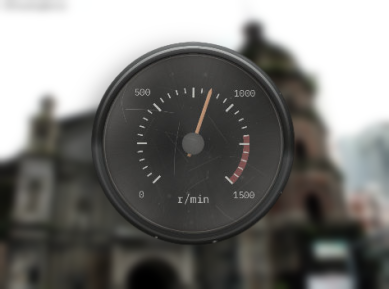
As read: 850; rpm
